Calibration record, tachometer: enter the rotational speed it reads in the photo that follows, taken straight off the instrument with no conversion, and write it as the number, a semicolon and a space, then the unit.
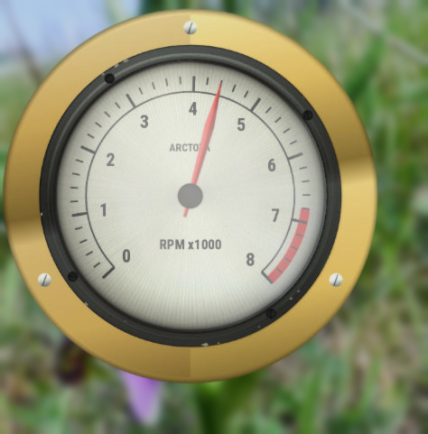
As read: 4400; rpm
